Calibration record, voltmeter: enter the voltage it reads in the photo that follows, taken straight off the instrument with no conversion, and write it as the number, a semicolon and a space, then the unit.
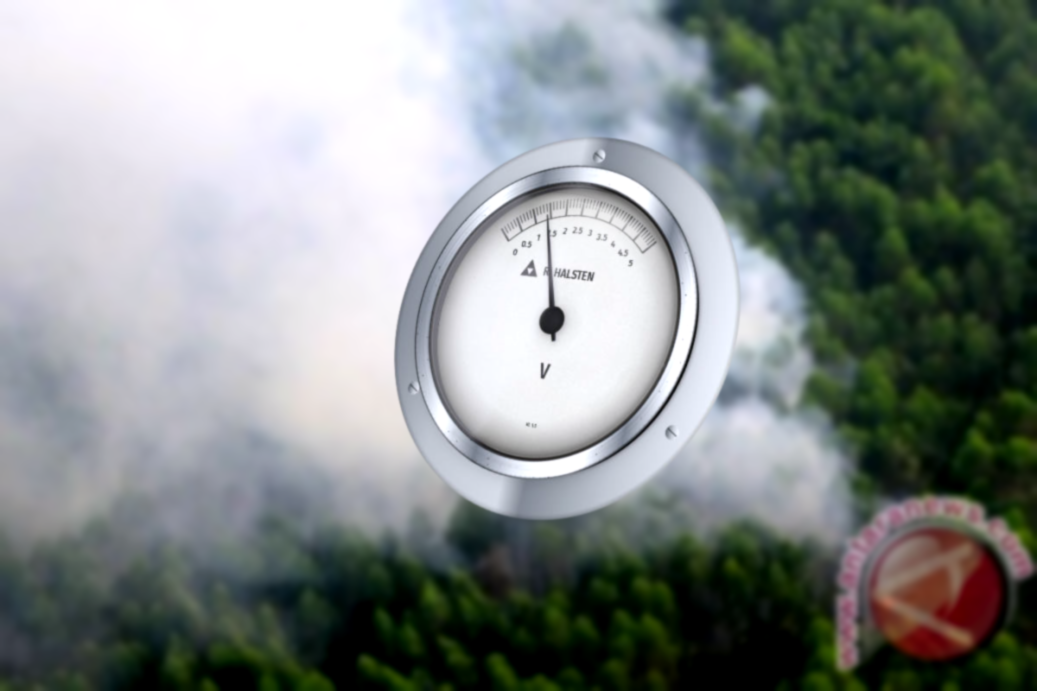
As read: 1.5; V
